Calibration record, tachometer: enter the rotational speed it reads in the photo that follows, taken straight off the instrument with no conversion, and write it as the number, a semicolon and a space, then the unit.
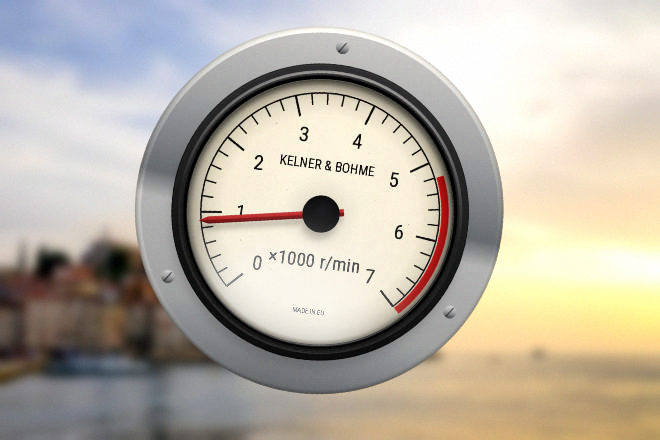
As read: 900; rpm
